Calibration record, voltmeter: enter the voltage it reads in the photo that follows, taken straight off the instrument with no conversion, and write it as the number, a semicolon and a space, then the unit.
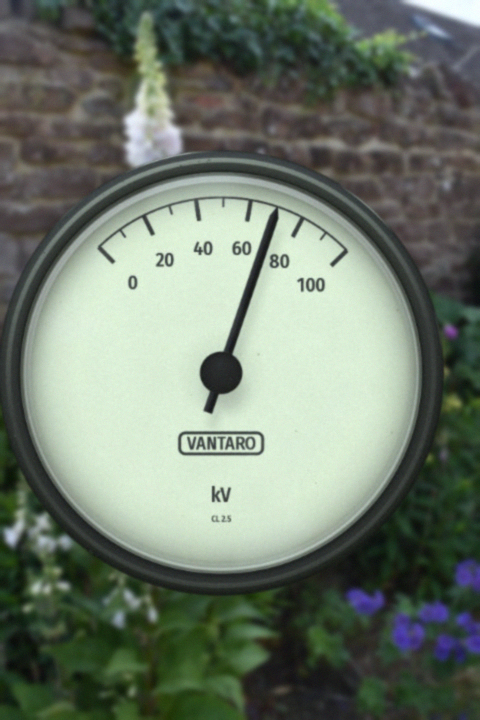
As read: 70; kV
